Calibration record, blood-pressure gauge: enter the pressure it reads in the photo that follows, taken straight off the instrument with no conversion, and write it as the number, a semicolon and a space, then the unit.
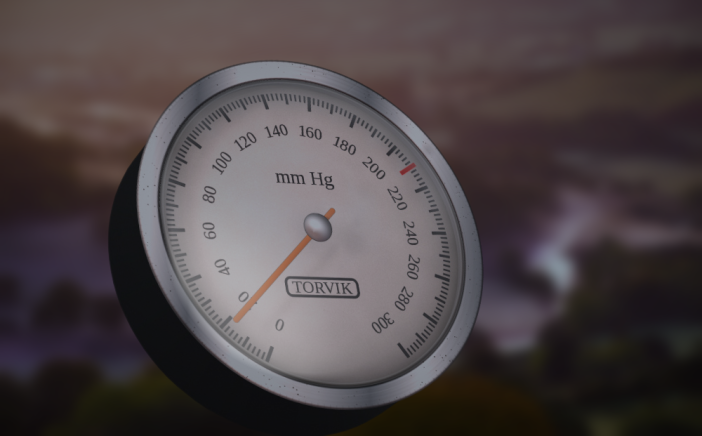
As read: 18; mmHg
